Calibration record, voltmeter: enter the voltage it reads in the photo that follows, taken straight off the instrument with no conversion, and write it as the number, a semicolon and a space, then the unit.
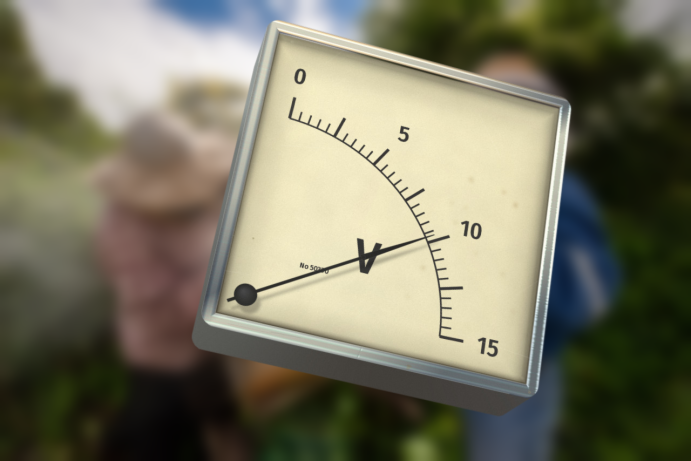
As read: 9.75; V
